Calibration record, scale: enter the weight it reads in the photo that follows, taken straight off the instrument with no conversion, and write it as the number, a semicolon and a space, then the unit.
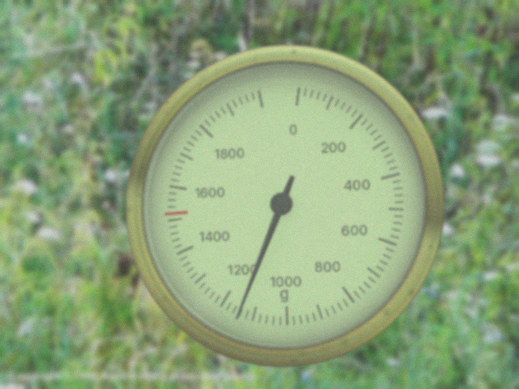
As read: 1140; g
